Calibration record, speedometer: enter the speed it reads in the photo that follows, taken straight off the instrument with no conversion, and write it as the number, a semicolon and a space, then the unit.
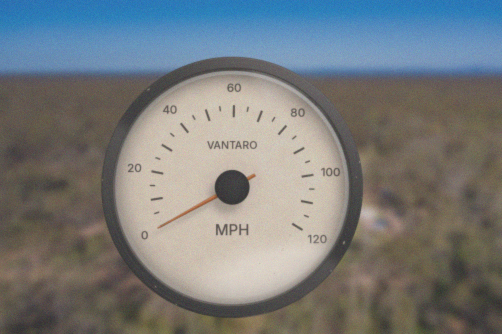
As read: 0; mph
